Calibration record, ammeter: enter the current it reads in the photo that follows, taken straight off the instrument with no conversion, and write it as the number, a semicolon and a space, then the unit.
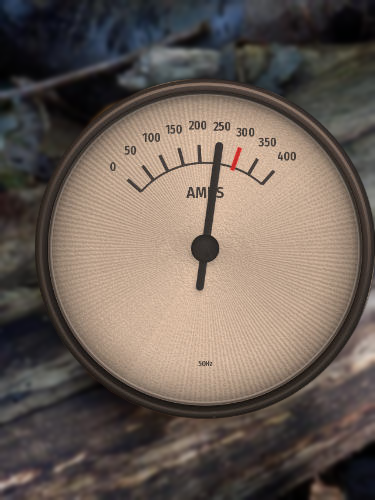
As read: 250; A
